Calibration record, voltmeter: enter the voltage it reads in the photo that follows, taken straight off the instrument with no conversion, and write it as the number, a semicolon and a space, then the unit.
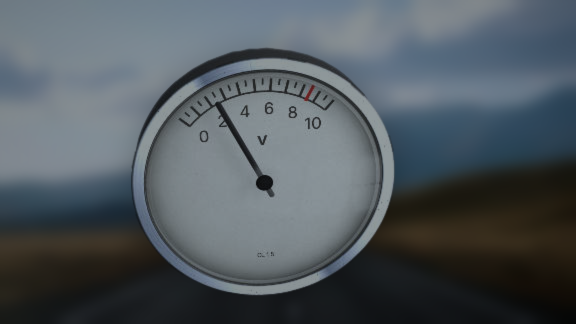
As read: 2.5; V
